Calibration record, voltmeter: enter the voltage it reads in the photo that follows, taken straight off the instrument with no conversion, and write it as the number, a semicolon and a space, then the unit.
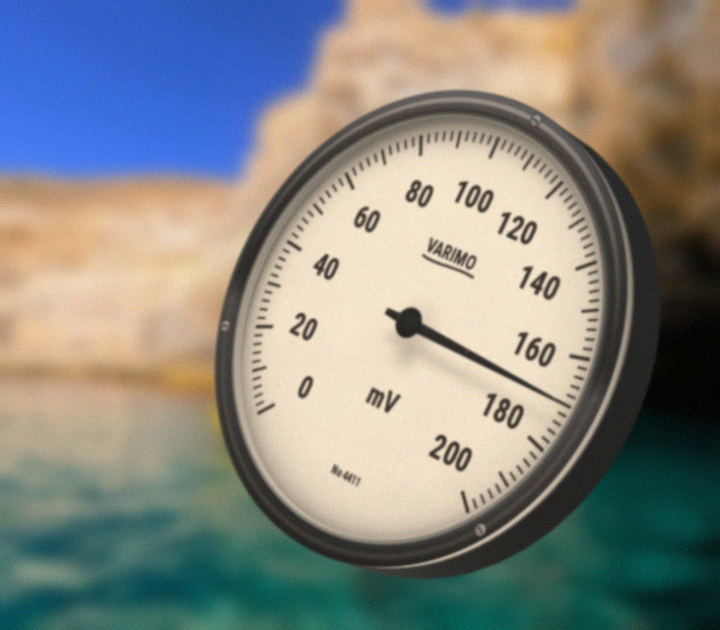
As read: 170; mV
